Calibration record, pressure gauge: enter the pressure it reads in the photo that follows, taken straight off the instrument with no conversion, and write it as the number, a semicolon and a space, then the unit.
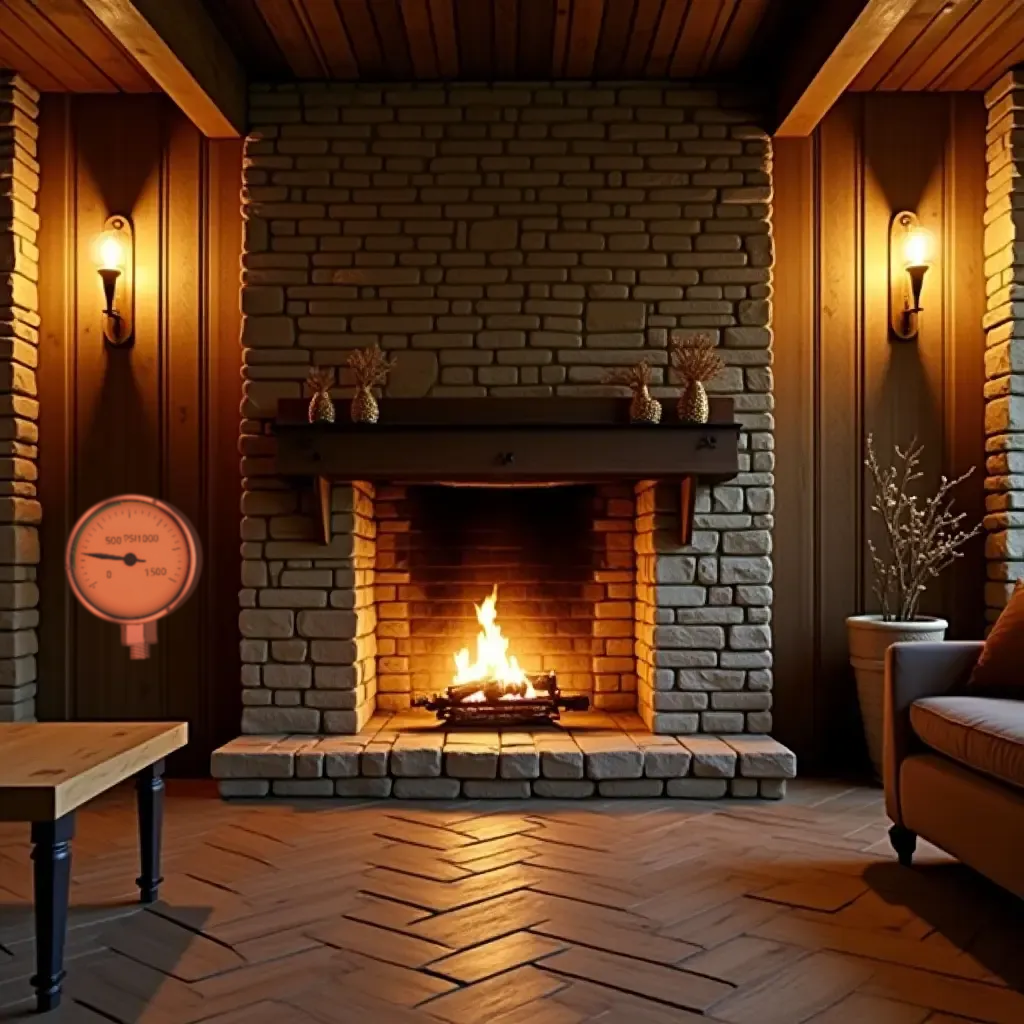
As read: 250; psi
